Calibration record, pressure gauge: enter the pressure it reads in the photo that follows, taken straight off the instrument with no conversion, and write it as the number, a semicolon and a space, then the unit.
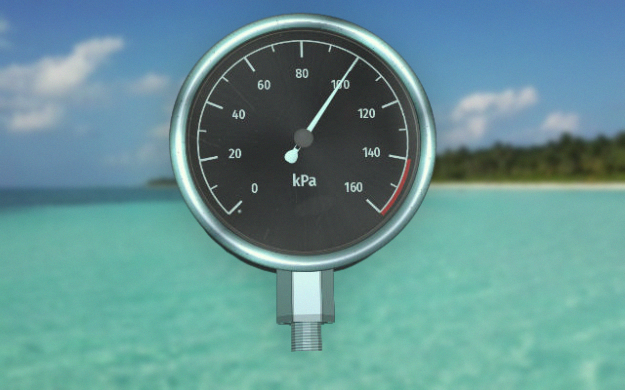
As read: 100; kPa
